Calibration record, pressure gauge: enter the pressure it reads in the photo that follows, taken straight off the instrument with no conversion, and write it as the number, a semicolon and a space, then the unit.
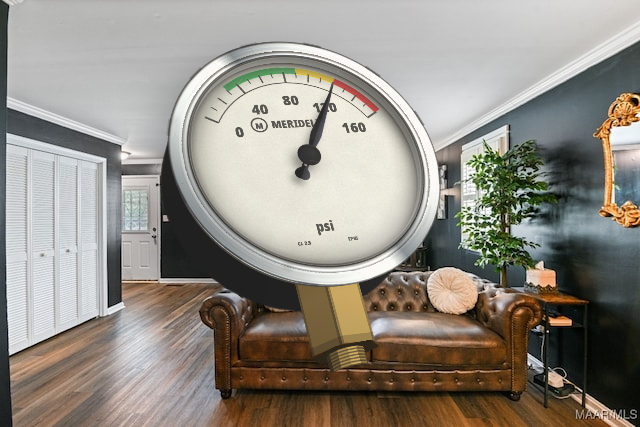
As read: 120; psi
